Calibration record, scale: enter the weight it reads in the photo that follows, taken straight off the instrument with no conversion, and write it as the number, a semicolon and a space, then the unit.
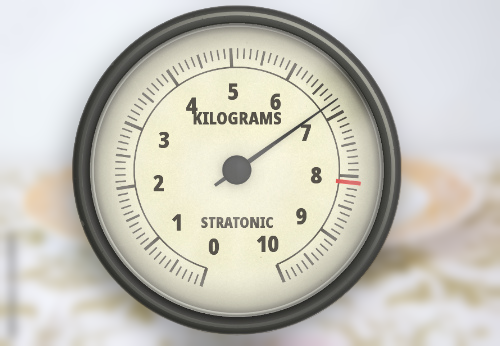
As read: 6.8; kg
